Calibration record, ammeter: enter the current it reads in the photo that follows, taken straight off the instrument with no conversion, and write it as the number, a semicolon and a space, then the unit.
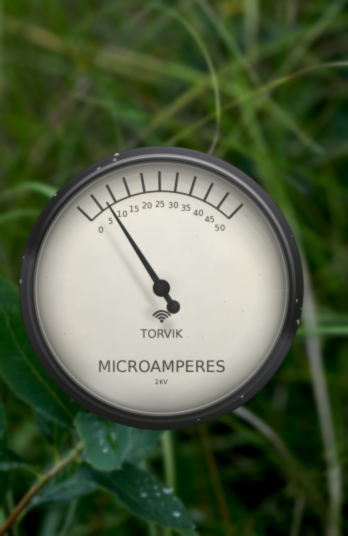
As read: 7.5; µA
